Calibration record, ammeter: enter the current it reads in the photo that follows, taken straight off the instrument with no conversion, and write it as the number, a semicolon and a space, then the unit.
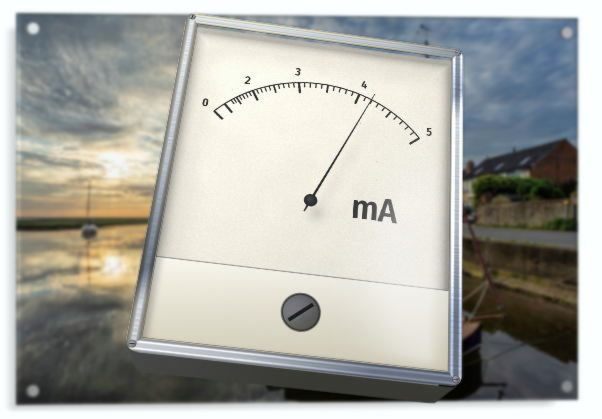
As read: 4.2; mA
